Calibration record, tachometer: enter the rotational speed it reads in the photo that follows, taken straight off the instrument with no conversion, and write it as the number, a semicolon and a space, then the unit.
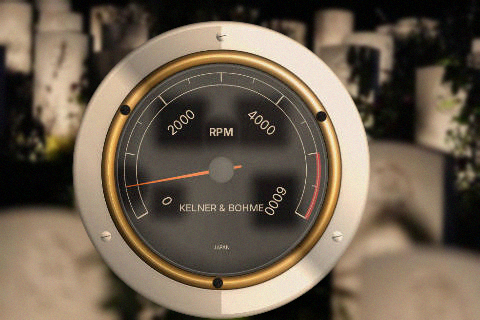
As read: 500; rpm
